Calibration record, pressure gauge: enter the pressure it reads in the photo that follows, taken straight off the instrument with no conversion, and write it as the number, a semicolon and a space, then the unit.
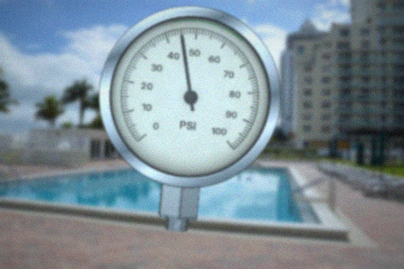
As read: 45; psi
